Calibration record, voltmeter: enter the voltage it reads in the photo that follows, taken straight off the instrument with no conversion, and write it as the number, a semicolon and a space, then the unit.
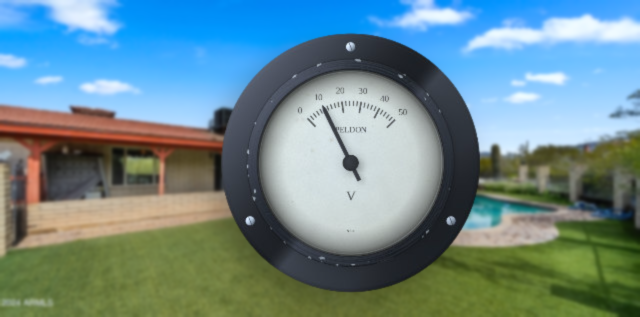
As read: 10; V
